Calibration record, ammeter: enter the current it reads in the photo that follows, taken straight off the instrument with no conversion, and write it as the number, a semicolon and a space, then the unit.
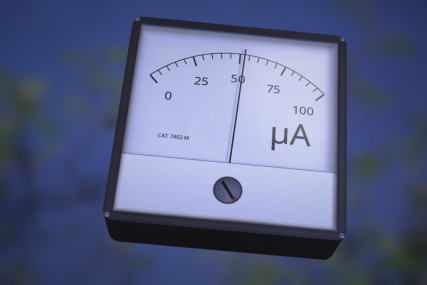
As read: 52.5; µA
